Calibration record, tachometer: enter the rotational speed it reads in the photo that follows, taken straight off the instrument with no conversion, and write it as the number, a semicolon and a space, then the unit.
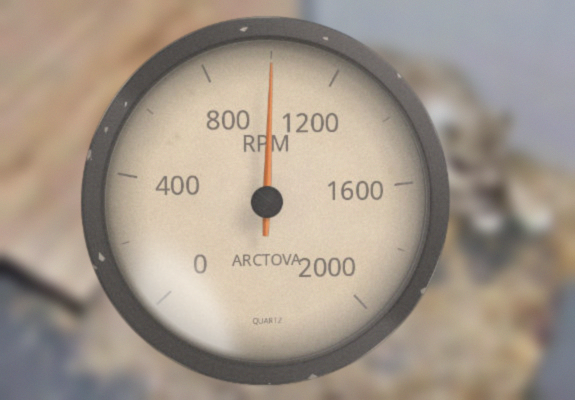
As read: 1000; rpm
